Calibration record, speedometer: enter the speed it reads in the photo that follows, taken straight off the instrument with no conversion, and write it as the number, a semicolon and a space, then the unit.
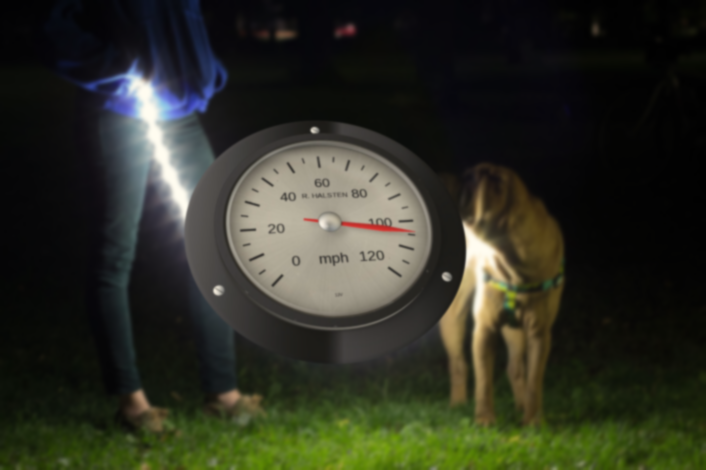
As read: 105; mph
